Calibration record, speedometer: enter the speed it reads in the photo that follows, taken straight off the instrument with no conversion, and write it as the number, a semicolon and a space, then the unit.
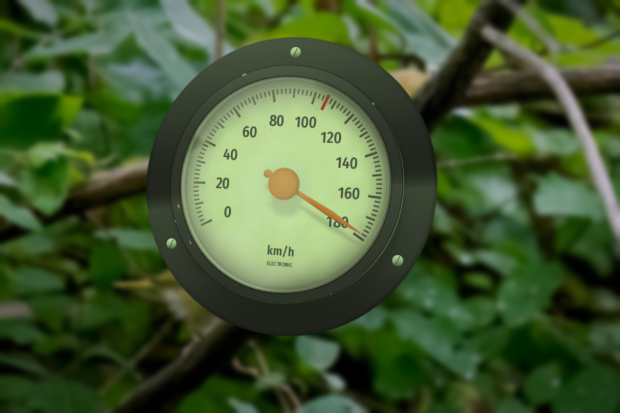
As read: 178; km/h
